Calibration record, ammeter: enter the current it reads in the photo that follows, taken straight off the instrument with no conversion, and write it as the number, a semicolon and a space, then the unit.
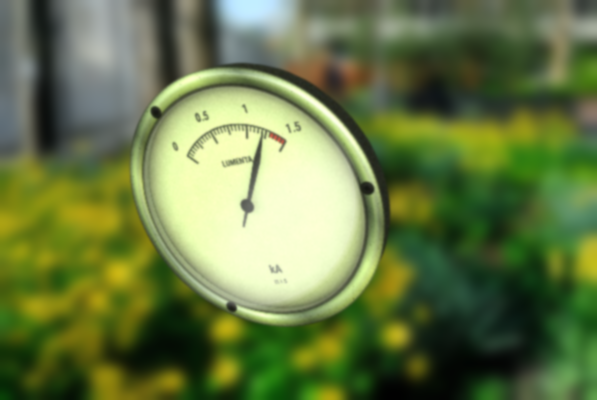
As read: 1.25; kA
